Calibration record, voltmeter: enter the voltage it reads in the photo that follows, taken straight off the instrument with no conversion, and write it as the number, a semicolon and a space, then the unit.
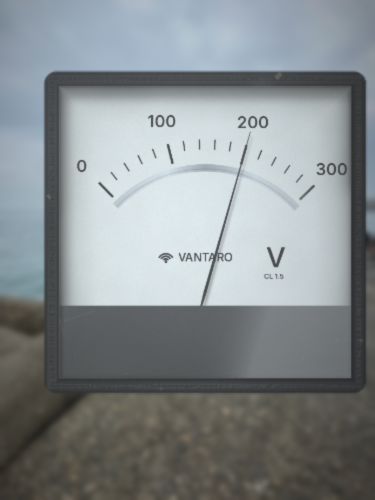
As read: 200; V
